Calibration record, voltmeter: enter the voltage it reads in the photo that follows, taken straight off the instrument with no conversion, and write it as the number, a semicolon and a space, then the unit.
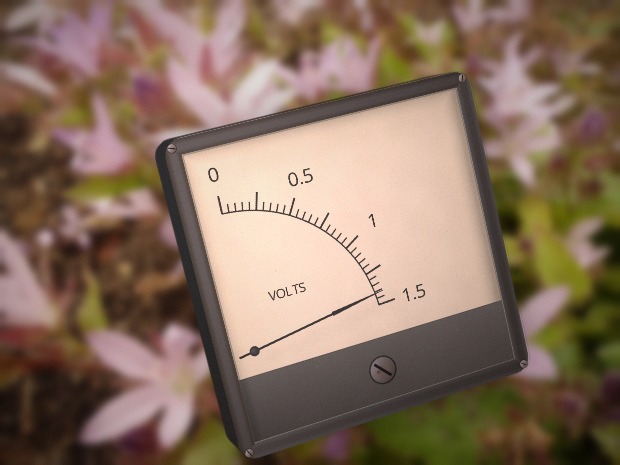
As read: 1.4; V
